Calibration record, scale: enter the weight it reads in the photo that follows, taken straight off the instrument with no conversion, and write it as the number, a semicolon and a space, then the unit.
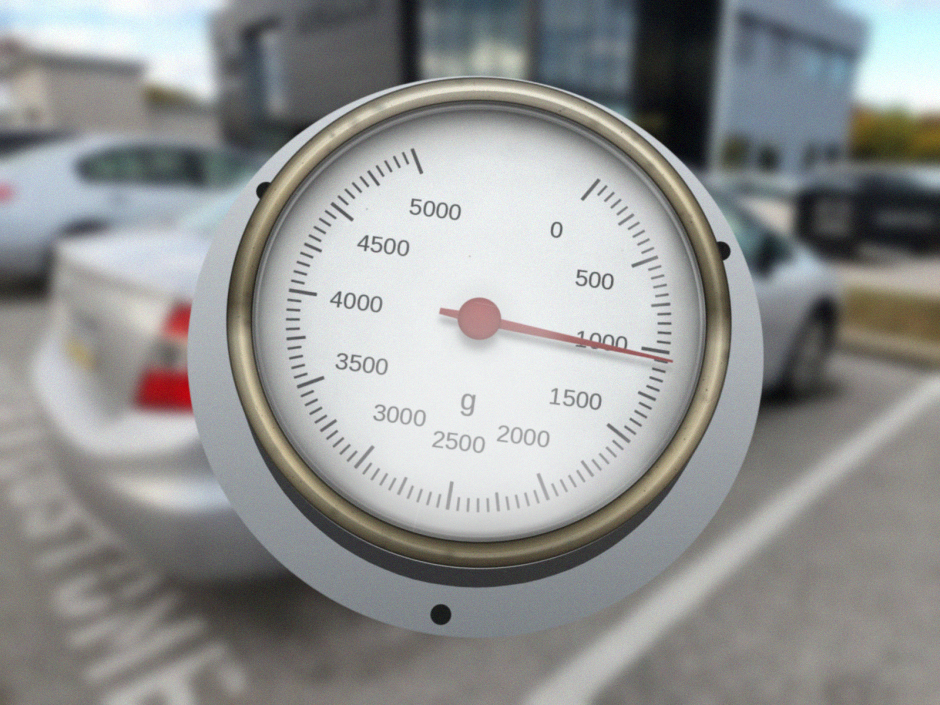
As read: 1050; g
